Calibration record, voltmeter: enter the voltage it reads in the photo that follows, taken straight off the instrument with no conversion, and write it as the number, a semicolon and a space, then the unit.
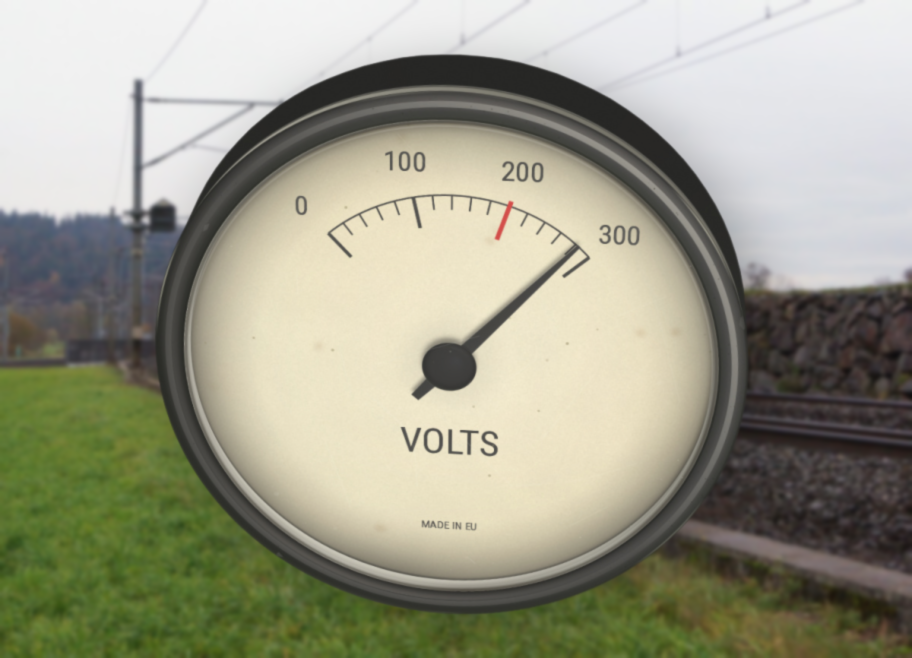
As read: 280; V
